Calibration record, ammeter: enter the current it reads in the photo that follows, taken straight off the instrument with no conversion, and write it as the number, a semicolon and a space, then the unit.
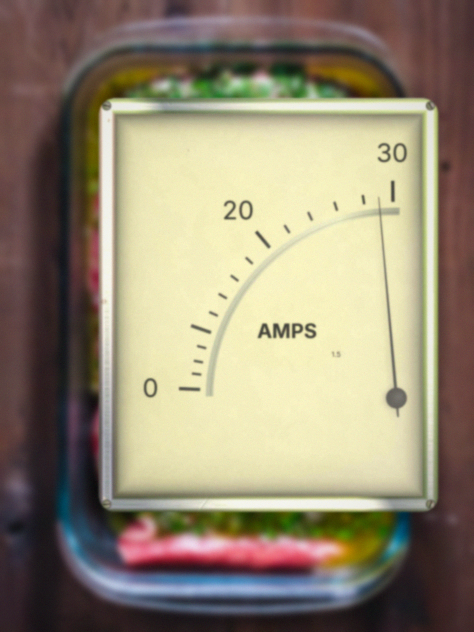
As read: 29; A
